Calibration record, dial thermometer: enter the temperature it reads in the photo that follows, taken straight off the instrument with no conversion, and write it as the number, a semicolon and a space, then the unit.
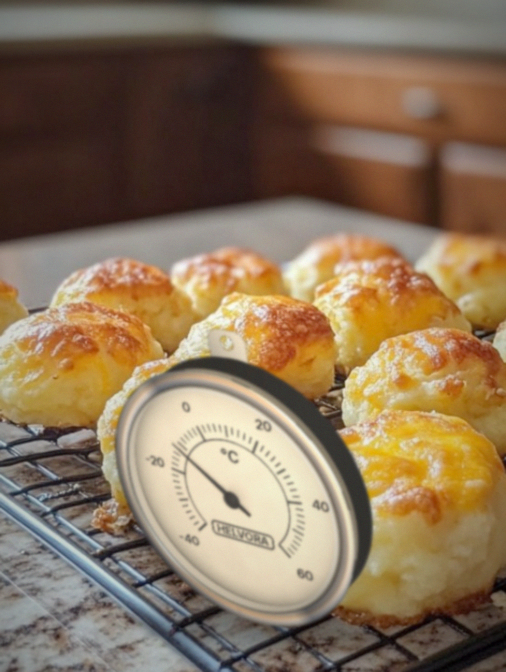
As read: -10; °C
